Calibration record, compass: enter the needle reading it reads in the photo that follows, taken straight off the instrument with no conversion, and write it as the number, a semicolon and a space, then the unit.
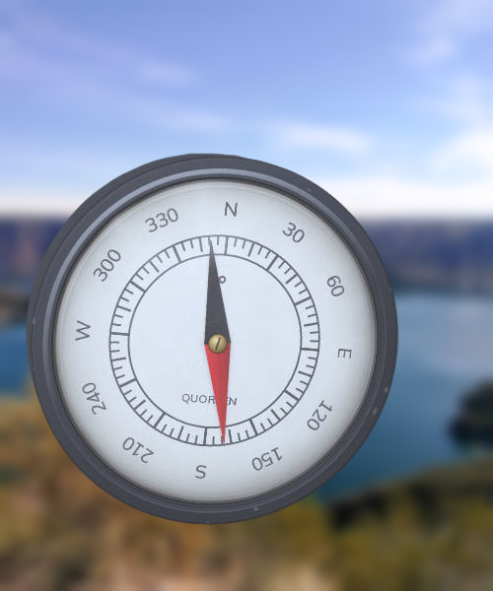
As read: 170; °
